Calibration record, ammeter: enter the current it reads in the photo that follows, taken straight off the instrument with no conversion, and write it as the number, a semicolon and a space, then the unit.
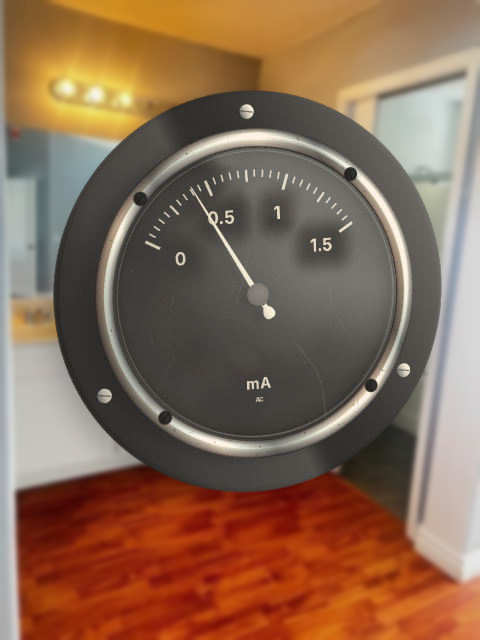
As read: 0.4; mA
